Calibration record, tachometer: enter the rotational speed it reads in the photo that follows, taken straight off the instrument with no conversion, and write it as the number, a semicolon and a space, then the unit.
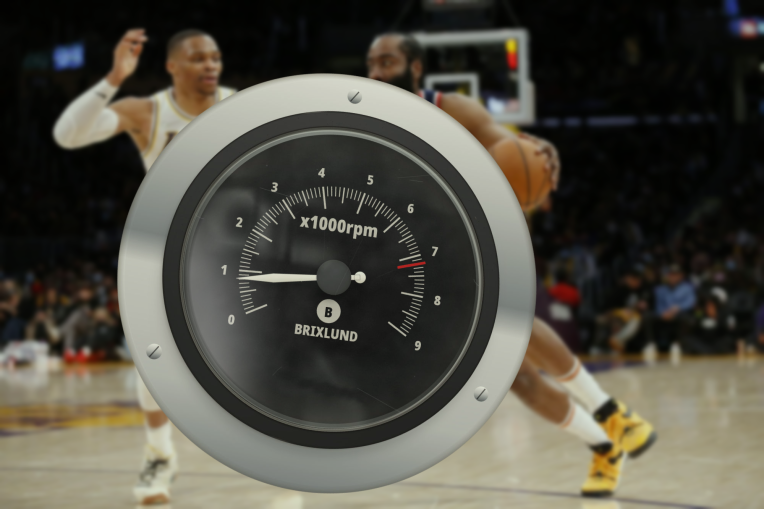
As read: 800; rpm
